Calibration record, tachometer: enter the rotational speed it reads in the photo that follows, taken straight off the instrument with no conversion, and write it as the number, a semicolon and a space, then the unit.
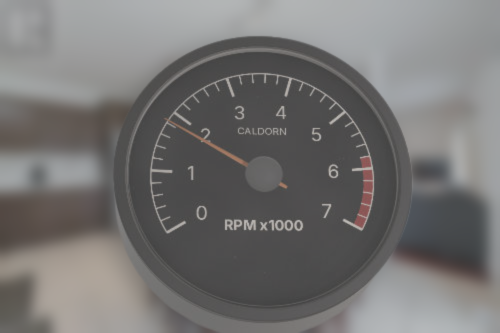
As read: 1800; rpm
